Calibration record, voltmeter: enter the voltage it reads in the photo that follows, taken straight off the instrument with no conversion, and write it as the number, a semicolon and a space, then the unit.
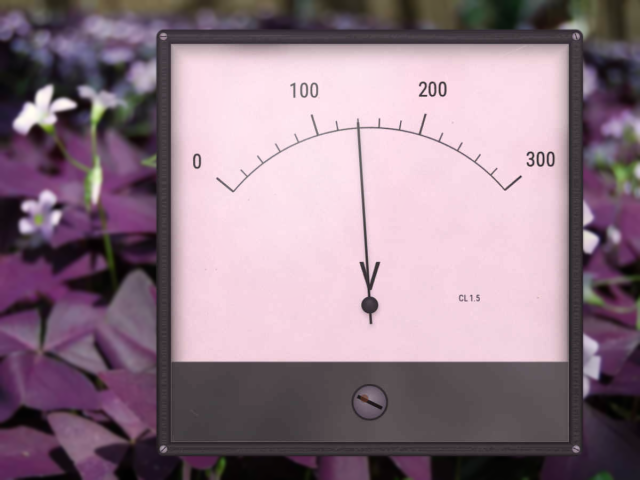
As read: 140; V
